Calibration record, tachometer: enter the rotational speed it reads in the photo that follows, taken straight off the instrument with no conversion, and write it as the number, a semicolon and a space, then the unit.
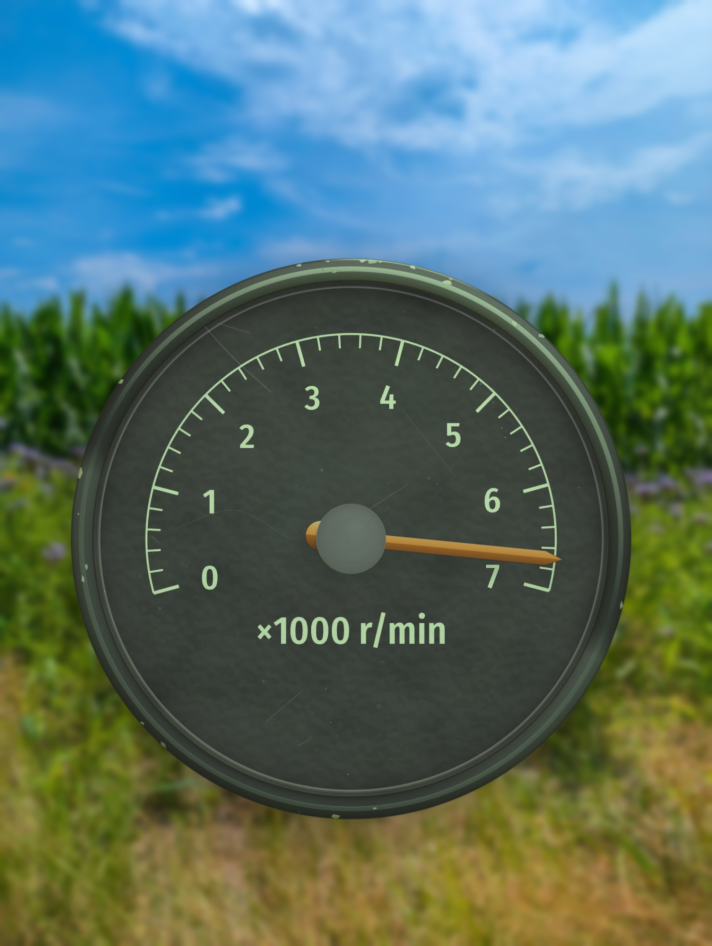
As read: 6700; rpm
